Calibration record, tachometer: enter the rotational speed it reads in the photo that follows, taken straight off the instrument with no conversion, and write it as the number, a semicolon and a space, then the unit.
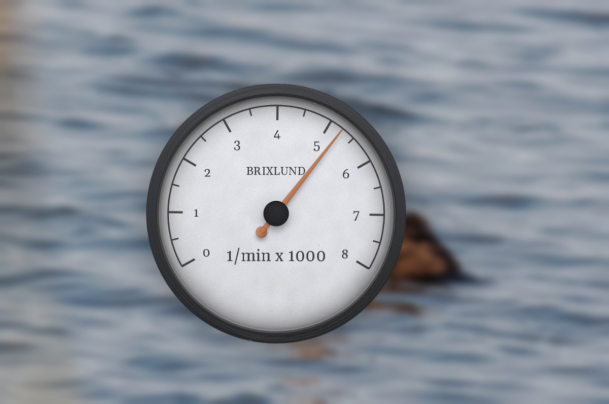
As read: 5250; rpm
